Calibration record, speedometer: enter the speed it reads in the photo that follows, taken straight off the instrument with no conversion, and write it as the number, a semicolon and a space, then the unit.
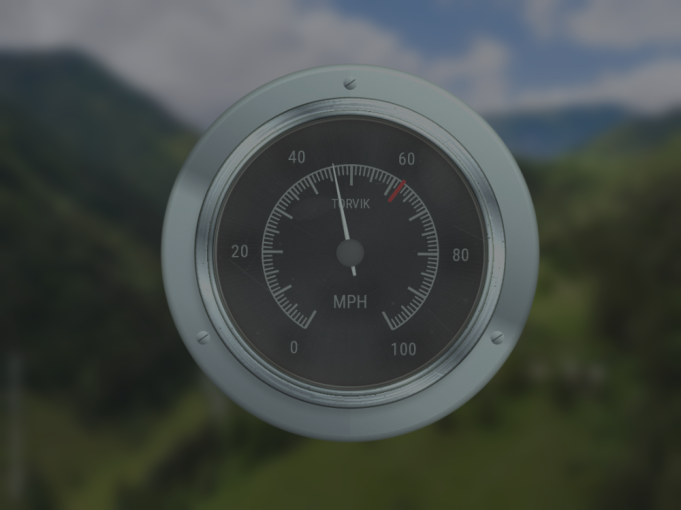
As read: 46; mph
